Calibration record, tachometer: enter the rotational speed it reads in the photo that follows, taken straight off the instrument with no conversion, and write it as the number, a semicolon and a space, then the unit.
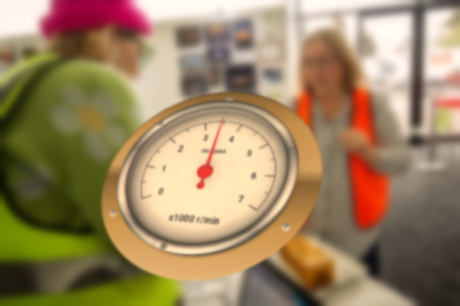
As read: 3500; rpm
